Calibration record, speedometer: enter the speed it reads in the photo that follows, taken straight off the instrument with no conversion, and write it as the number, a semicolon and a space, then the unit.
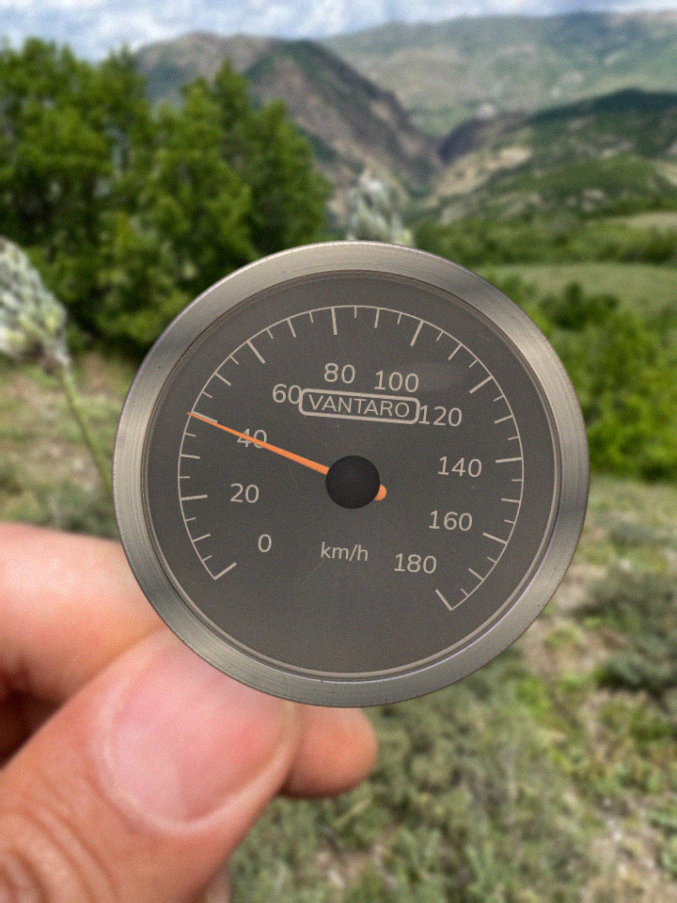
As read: 40; km/h
